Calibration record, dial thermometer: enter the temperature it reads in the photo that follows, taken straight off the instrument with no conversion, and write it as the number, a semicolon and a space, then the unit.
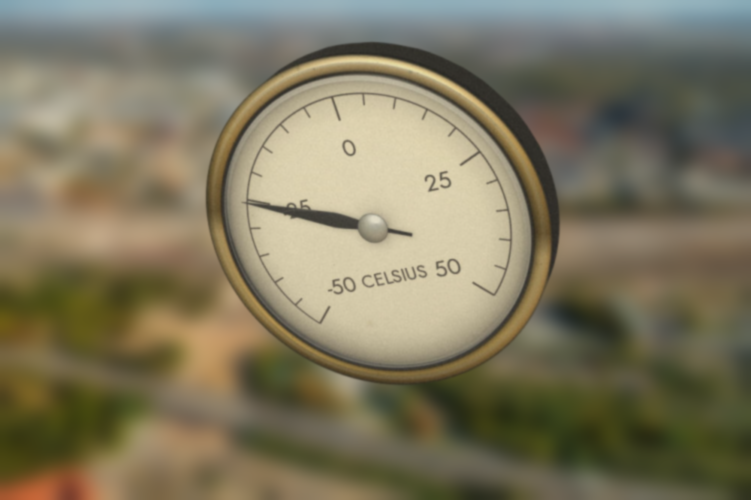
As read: -25; °C
